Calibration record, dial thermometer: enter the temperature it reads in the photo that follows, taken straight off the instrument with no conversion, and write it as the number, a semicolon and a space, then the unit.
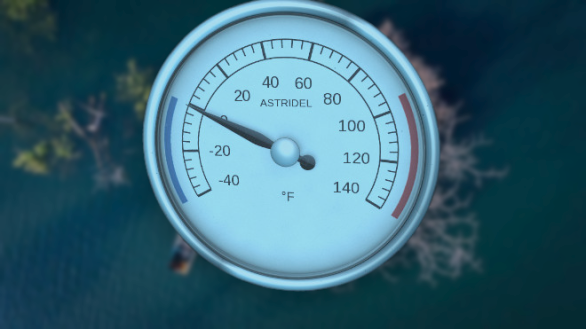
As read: 0; °F
